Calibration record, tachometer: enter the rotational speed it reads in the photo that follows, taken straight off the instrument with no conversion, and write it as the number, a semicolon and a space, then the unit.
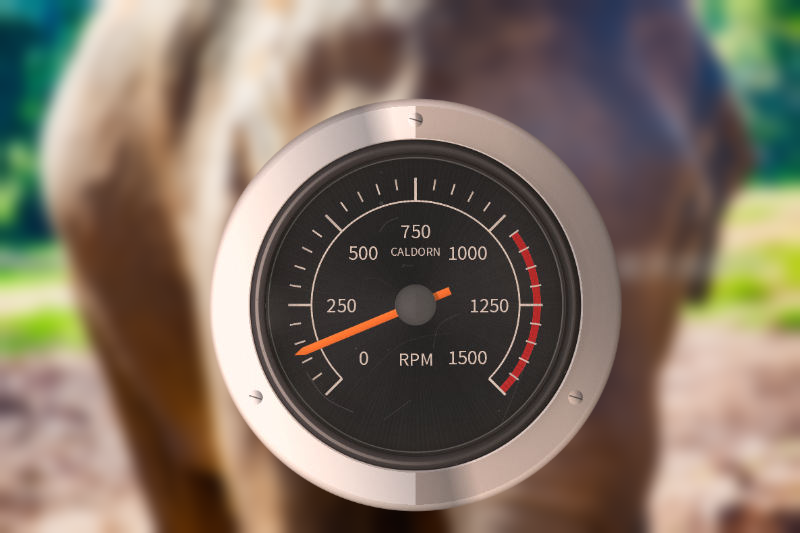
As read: 125; rpm
